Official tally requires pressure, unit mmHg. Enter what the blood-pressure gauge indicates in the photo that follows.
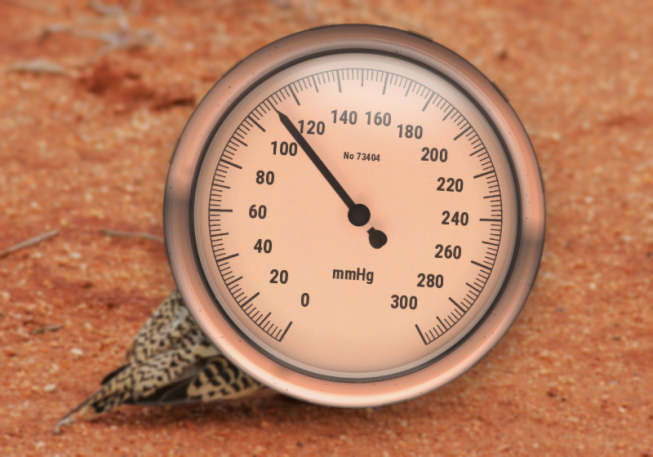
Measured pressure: 110 mmHg
